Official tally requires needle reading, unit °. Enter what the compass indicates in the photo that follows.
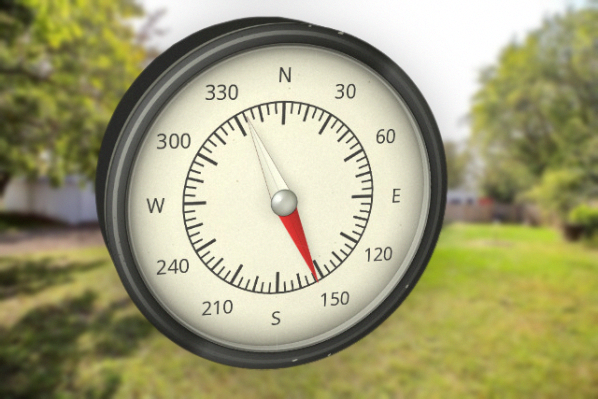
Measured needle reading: 155 °
